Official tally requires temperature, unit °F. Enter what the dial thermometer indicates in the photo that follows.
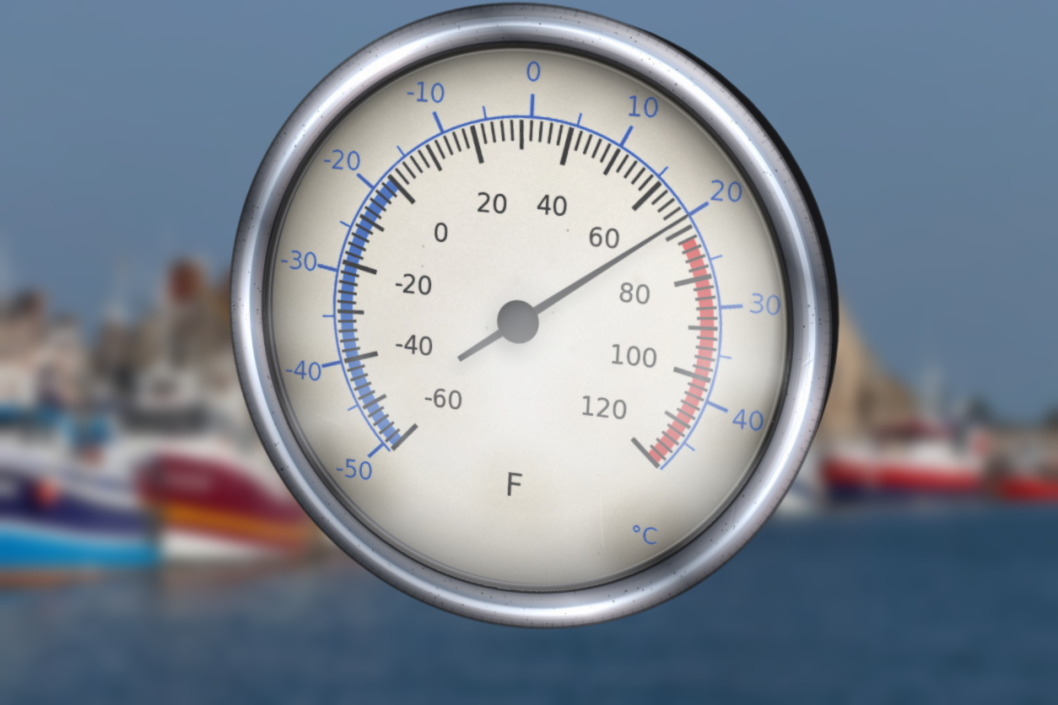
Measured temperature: 68 °F
